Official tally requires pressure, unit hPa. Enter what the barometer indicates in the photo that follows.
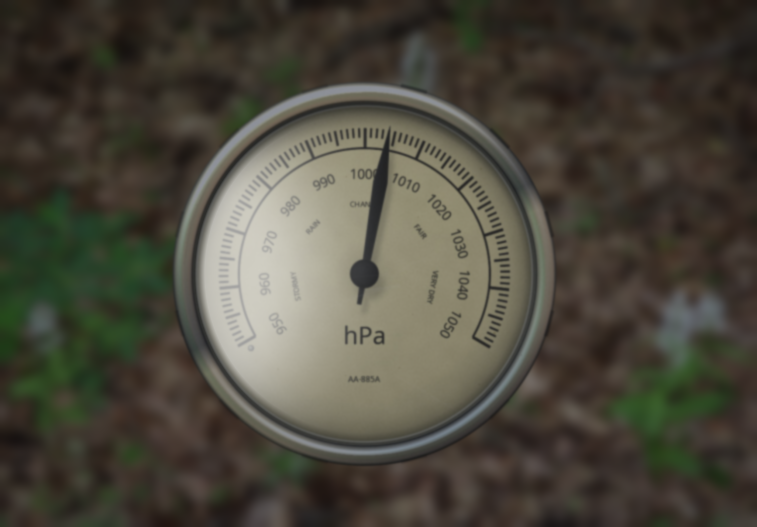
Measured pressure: 1004 hPa
